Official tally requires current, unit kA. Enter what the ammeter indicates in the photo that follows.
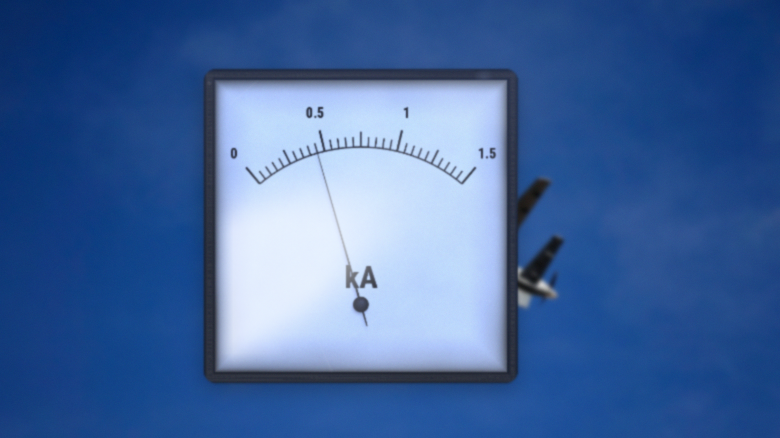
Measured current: 0.45 kA
